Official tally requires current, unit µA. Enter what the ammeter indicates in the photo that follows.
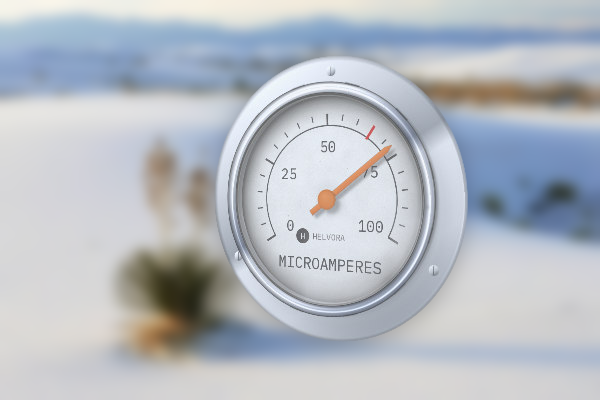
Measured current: 72.5 µA
